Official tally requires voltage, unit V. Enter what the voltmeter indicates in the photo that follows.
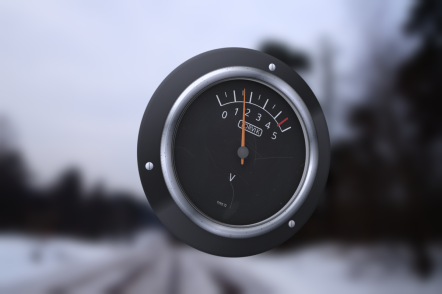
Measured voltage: 1.5 V
